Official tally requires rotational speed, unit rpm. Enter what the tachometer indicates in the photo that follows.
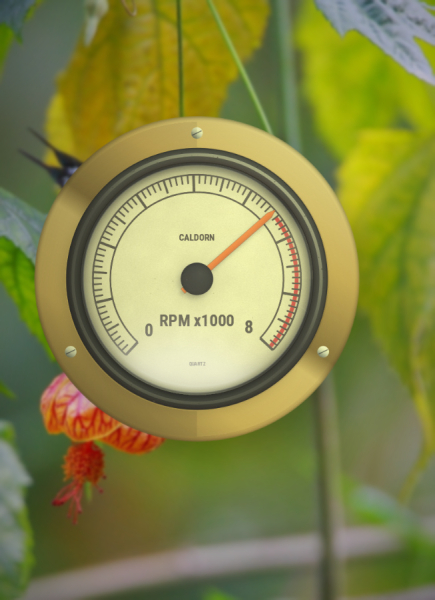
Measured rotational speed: 5500 rpm
